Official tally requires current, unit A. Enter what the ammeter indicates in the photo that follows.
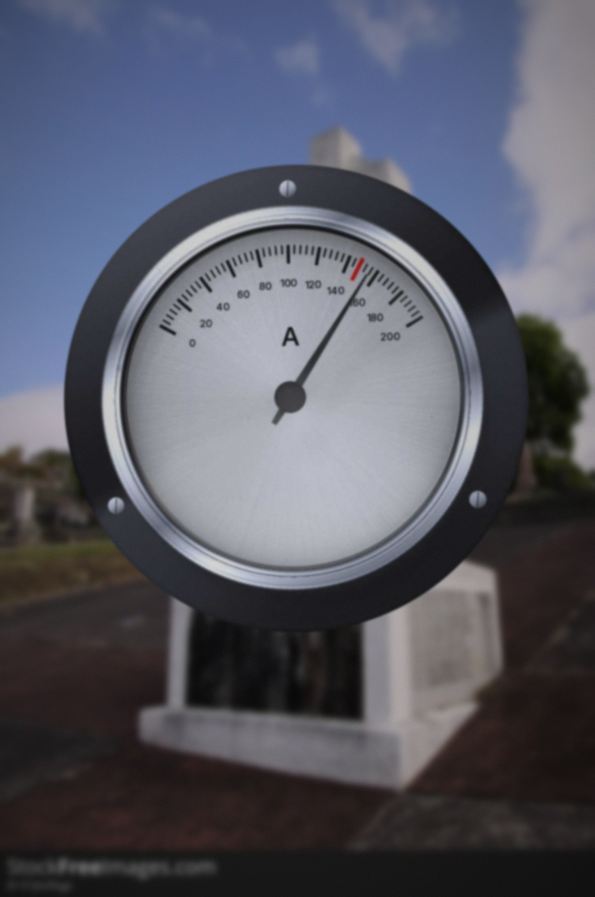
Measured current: 156 A
